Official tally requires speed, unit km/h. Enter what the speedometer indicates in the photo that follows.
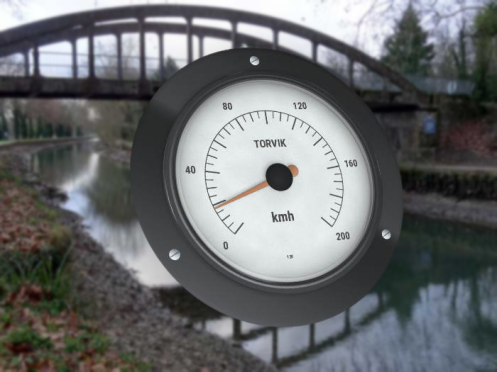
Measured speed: 17.5 km/h
